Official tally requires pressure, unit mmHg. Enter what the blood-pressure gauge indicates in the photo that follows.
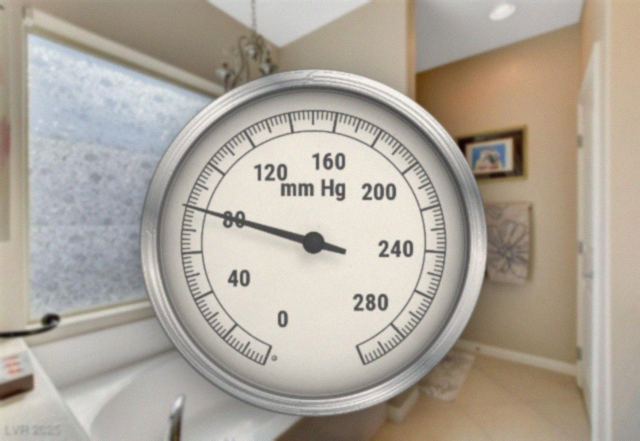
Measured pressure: 80 mmHg
